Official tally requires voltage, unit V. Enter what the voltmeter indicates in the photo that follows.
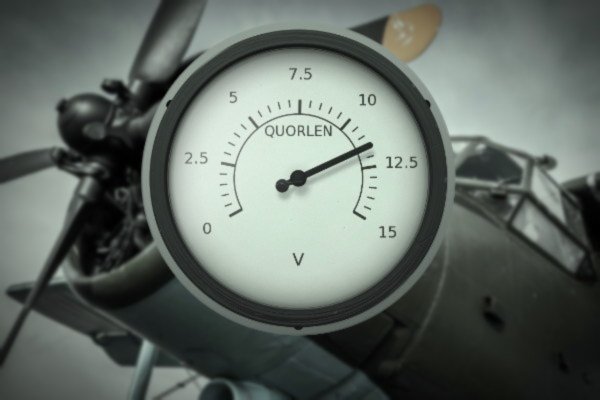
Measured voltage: 11.5 V
